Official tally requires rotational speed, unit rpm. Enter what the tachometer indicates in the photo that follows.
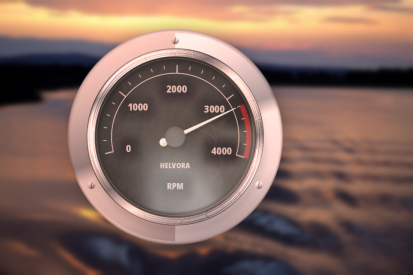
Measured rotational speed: 3200 rpm
